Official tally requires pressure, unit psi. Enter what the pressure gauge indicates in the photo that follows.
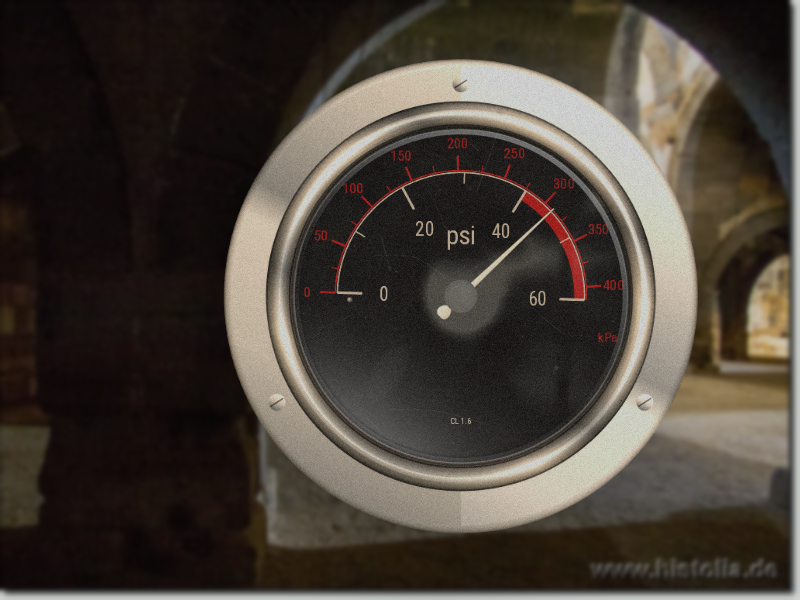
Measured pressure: 45 psi
